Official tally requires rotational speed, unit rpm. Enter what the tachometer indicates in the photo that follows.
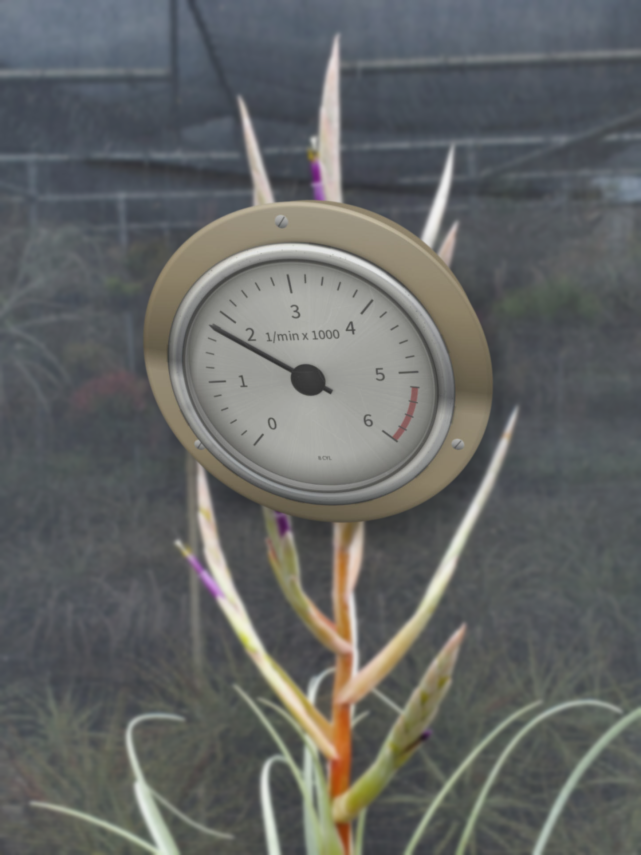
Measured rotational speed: 1800 rpm
